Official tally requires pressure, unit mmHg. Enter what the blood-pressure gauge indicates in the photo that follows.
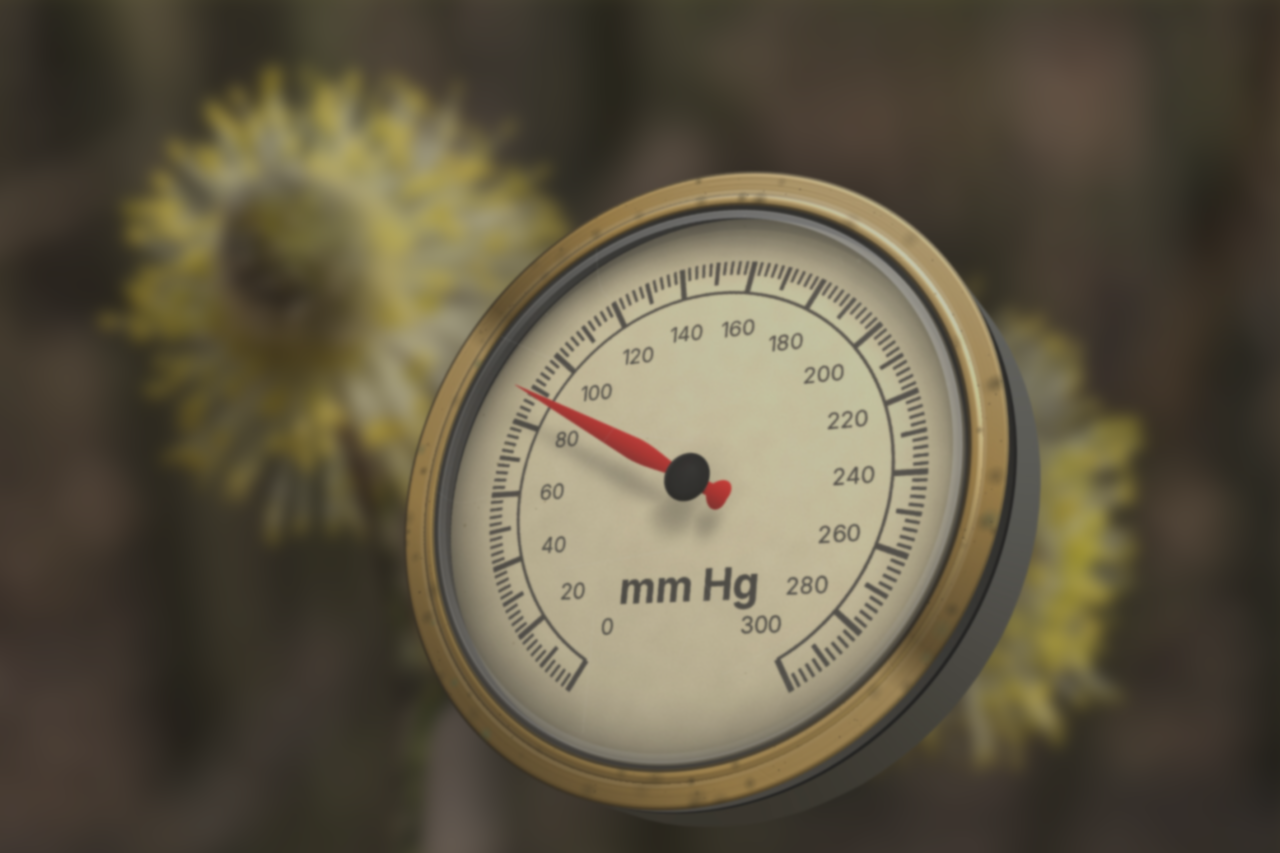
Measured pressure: 88 mmHg
